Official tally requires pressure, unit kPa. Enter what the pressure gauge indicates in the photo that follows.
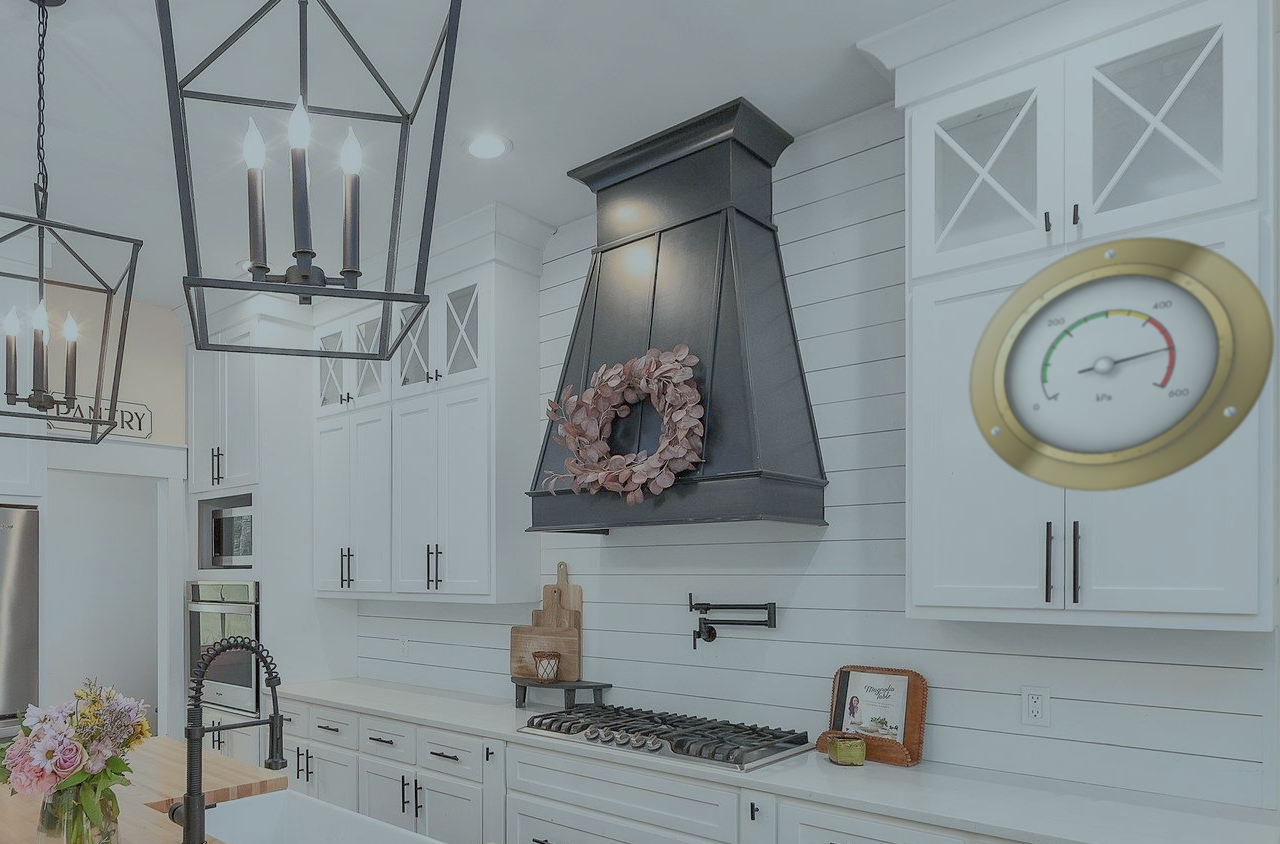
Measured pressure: 500 kPa
